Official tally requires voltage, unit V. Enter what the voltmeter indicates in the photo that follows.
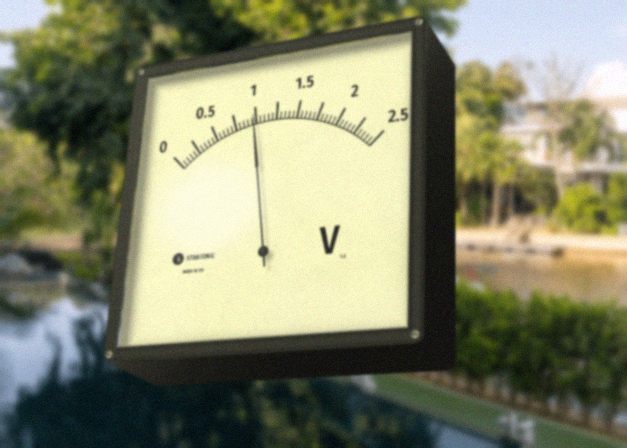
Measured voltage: 1 V
